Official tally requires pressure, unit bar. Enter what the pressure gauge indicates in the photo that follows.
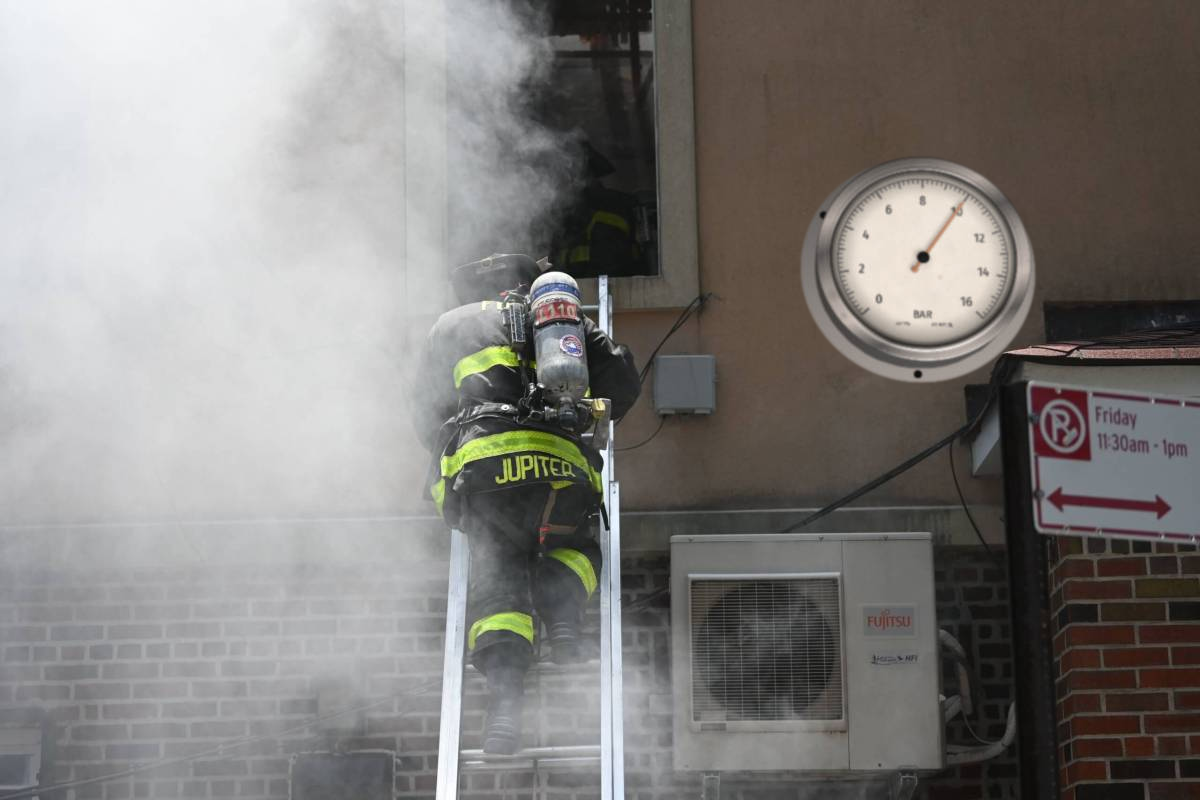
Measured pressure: 10 bar
